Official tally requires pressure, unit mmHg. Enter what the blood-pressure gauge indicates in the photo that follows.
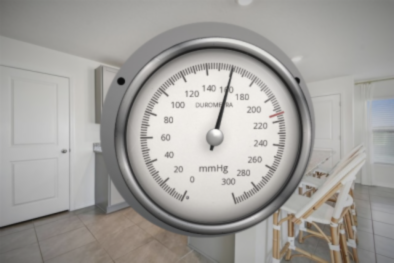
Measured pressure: 160 mmHg
